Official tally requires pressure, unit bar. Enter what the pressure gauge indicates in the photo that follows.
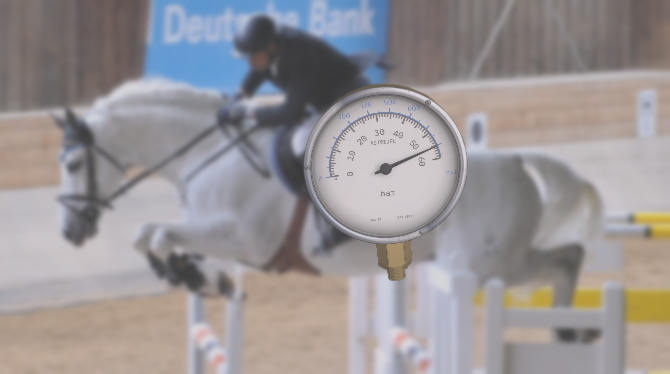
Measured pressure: 55 bar
